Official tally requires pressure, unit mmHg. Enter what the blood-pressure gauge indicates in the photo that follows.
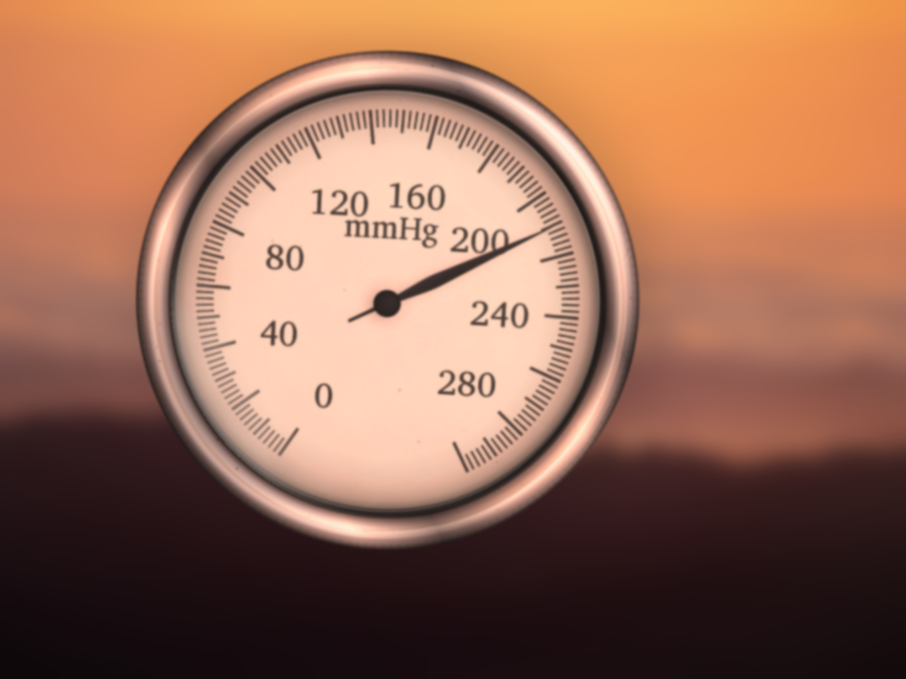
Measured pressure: 210 mmHg
